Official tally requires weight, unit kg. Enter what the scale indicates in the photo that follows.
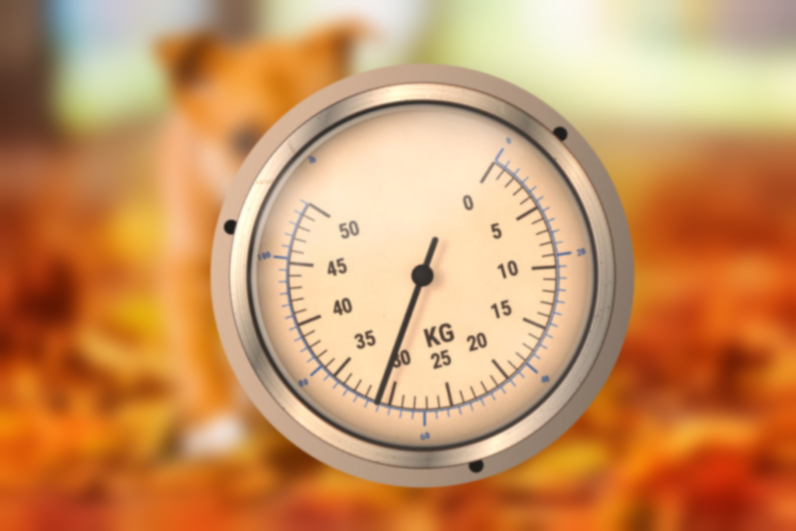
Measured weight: 31 kg
